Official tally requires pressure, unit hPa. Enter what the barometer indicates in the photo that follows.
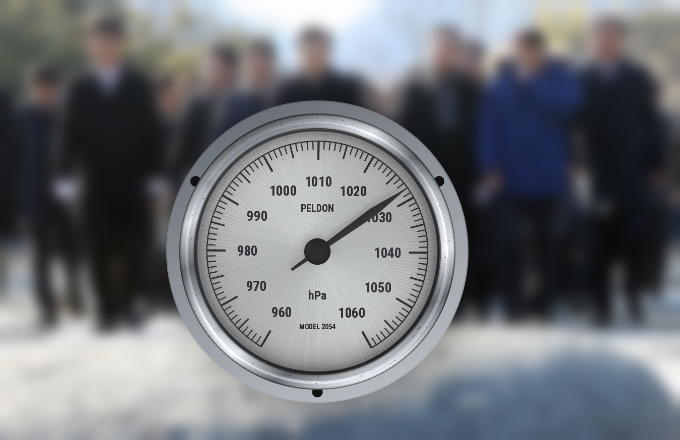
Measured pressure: 1028 hPa
